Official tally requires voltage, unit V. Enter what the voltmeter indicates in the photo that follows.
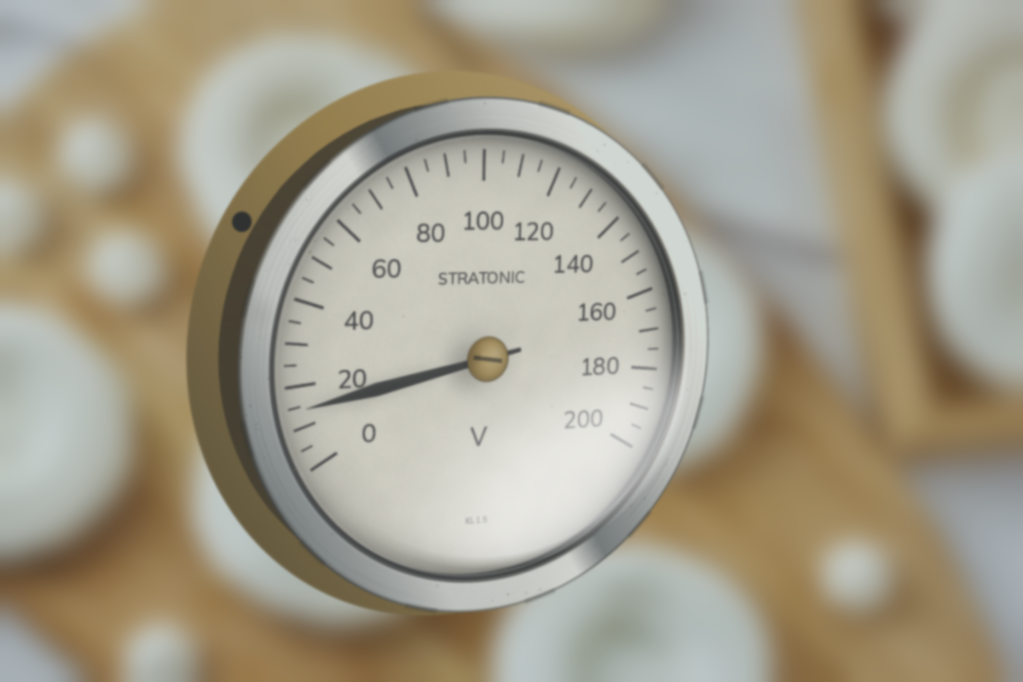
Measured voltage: 15 V
